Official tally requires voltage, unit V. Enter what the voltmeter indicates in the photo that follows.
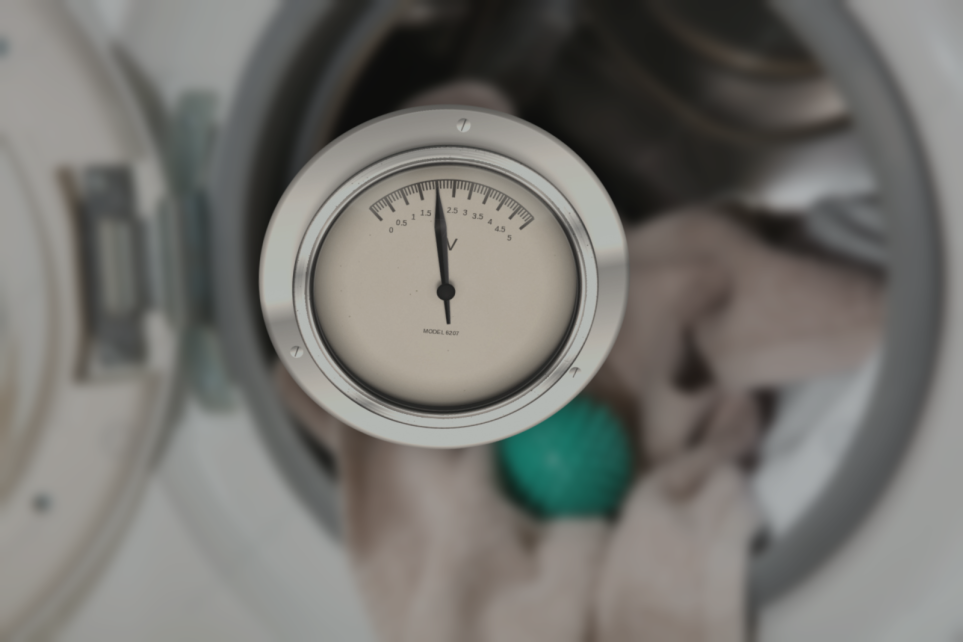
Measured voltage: 2 V
